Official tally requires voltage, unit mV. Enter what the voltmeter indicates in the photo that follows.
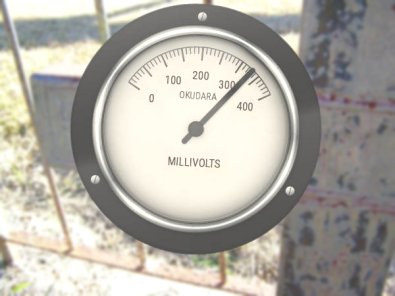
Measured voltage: 330 mV
